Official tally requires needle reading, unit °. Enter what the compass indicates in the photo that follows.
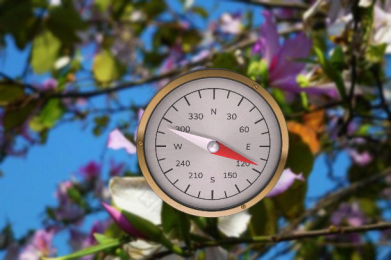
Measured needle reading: 112.5 °
